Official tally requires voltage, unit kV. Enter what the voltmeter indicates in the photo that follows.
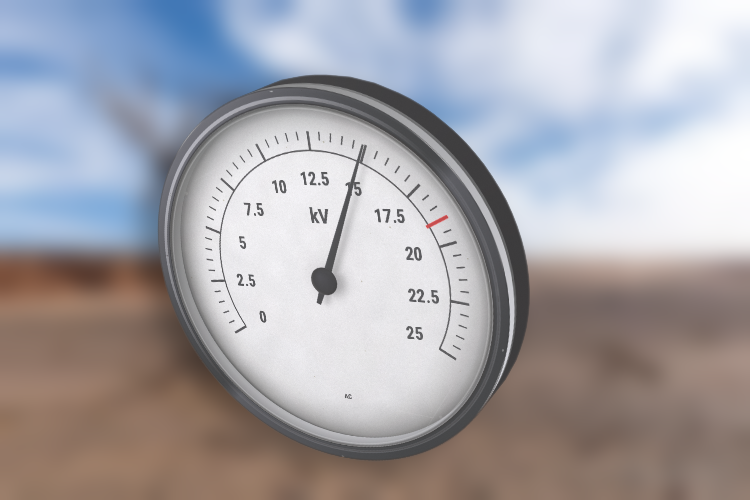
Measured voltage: 15 kV
